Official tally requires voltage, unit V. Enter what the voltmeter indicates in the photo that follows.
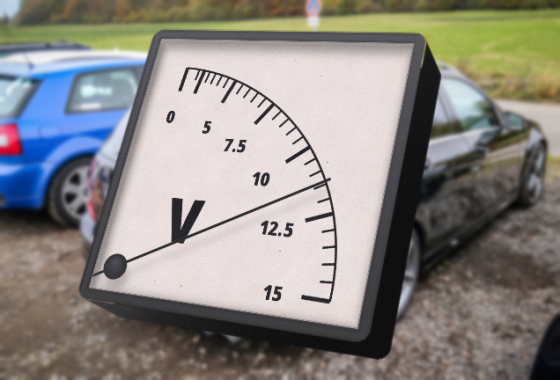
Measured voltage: 11.5 V
